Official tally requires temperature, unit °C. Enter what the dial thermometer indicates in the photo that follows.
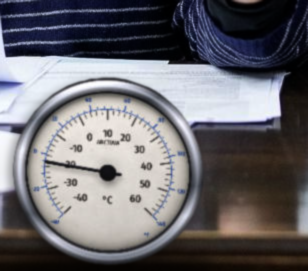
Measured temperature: -20 °C
